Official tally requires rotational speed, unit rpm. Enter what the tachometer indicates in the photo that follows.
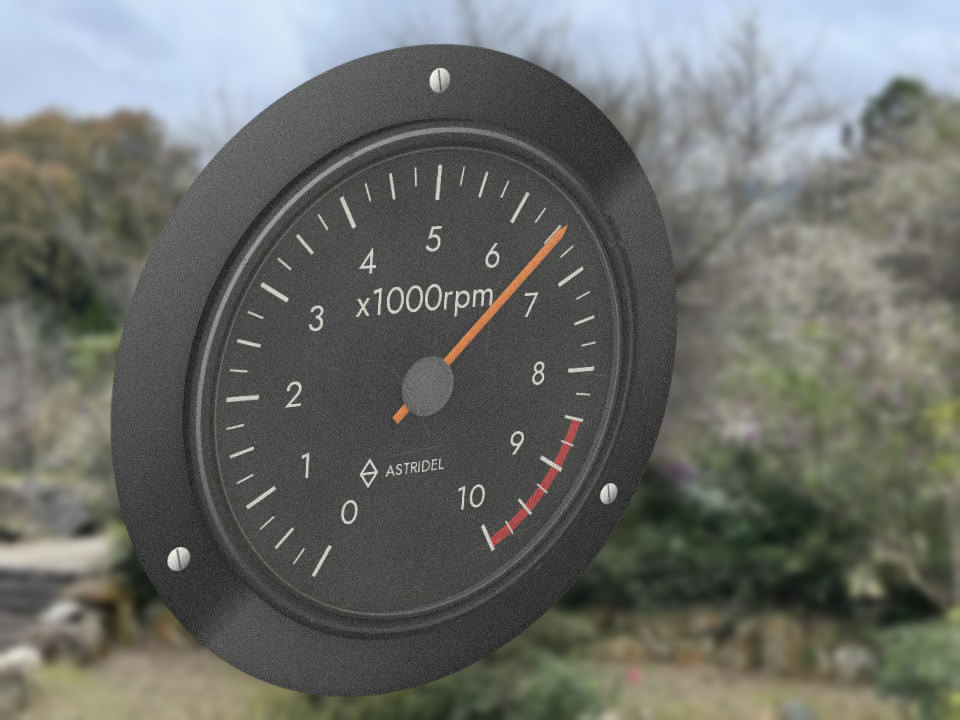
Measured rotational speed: 6500 rpm
